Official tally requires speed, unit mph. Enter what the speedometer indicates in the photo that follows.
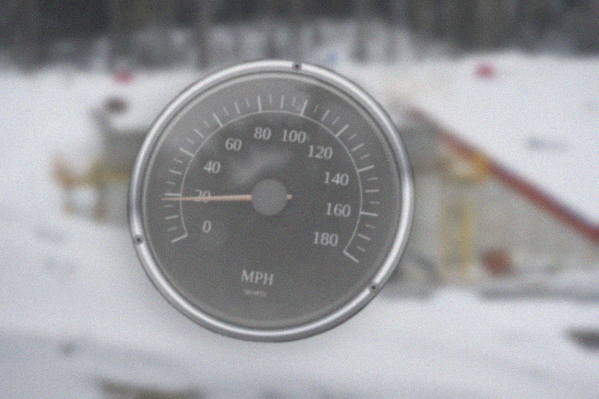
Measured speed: 17.5 mph
